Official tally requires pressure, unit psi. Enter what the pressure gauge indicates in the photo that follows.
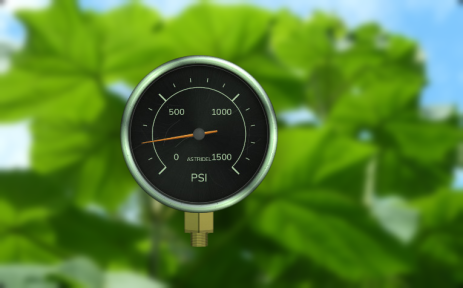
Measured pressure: 200 psi
